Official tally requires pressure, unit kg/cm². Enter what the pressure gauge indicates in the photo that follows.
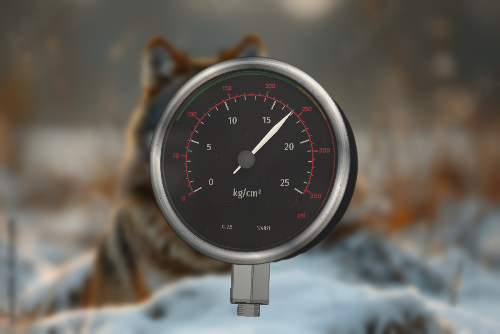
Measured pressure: 17 kg/cm²
